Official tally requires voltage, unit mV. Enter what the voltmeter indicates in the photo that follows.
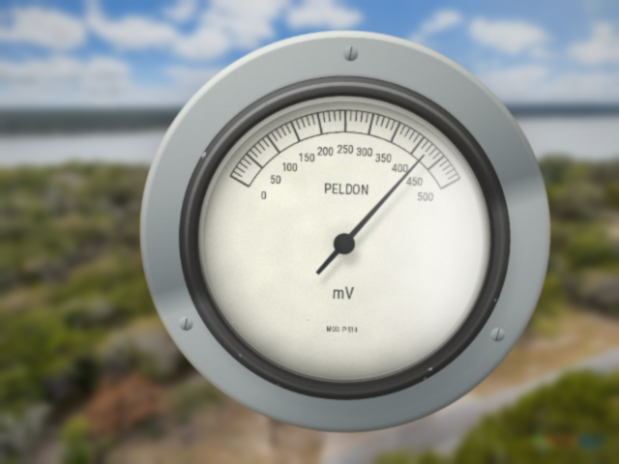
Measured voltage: 420 mV
